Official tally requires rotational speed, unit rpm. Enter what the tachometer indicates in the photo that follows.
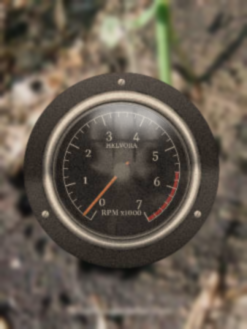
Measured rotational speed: 200 rpm
